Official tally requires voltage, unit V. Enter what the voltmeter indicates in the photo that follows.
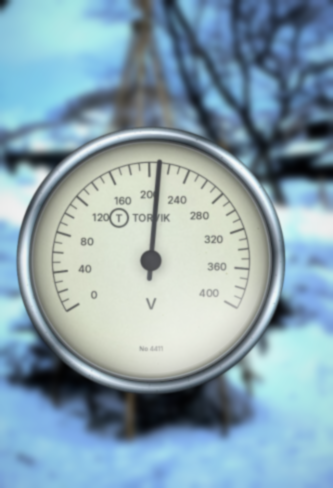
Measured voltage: 210 V
